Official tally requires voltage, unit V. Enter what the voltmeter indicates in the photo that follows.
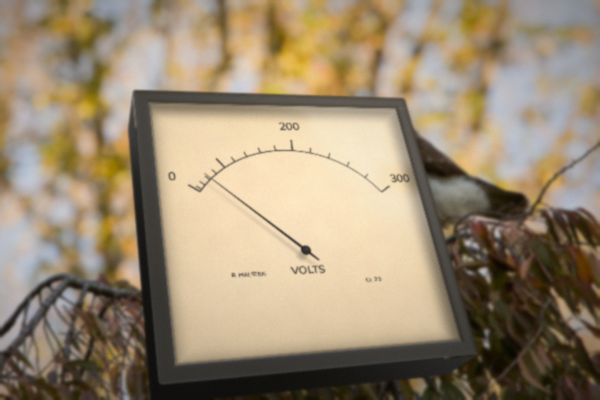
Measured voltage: 60 V
